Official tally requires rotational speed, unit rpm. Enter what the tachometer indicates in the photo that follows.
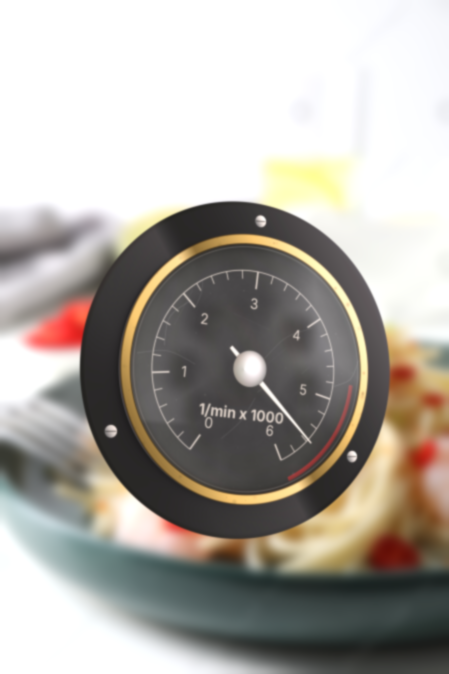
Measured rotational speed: 5600 rpm
